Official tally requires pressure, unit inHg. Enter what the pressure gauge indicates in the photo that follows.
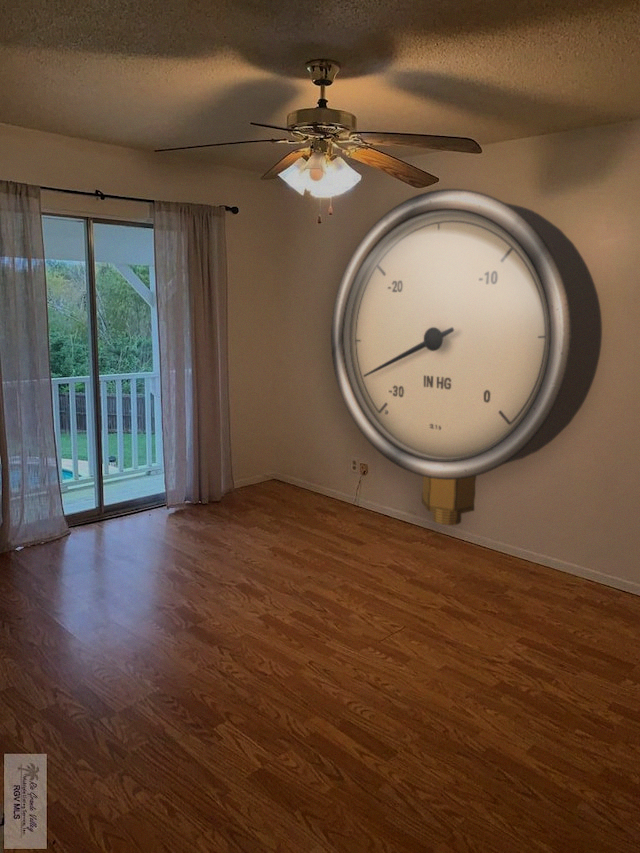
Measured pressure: -27.5 inHg
